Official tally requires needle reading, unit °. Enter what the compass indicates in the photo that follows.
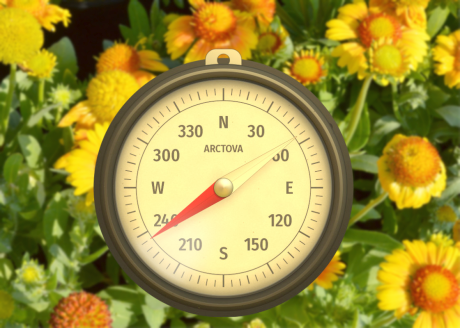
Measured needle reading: 235 °
